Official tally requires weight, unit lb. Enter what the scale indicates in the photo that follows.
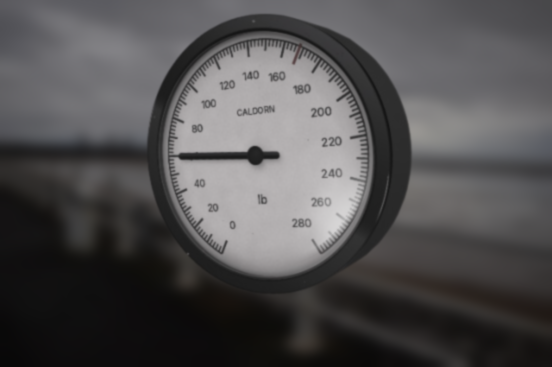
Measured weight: 60 lb
